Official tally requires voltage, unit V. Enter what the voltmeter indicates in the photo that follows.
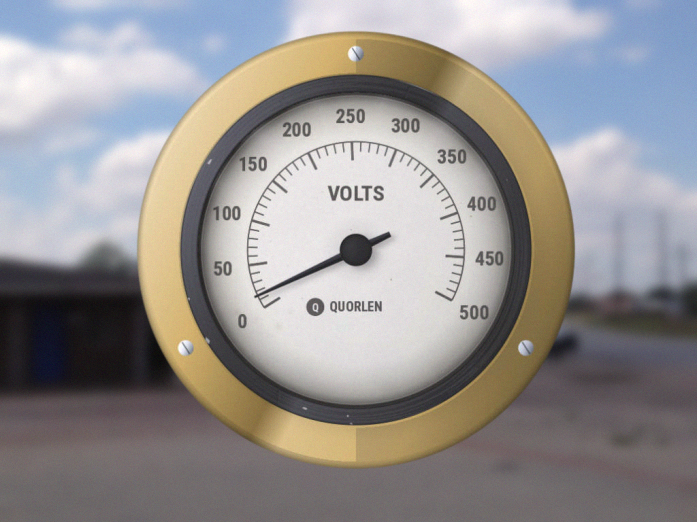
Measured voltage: 15 V
